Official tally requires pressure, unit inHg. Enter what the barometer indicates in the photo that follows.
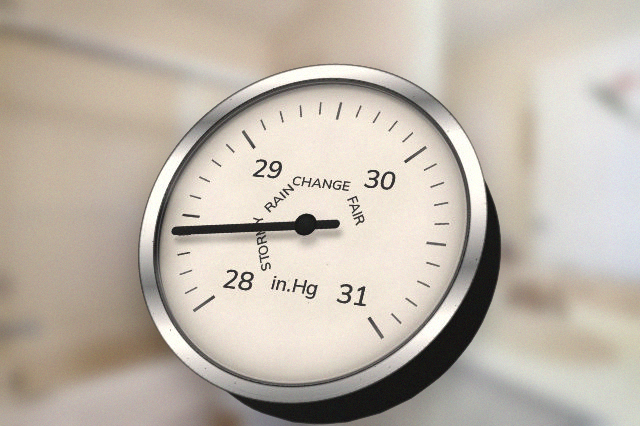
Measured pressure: 28.4 inHg
